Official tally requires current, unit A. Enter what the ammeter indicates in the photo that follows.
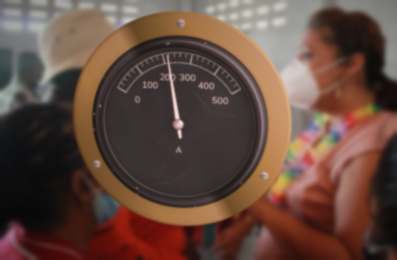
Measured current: 220 A
